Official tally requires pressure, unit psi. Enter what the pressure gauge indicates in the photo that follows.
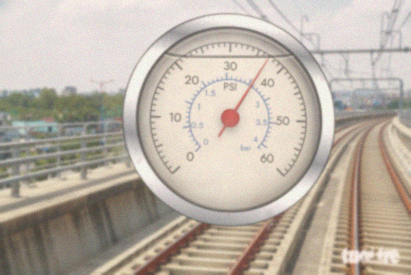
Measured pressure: 37 psi
